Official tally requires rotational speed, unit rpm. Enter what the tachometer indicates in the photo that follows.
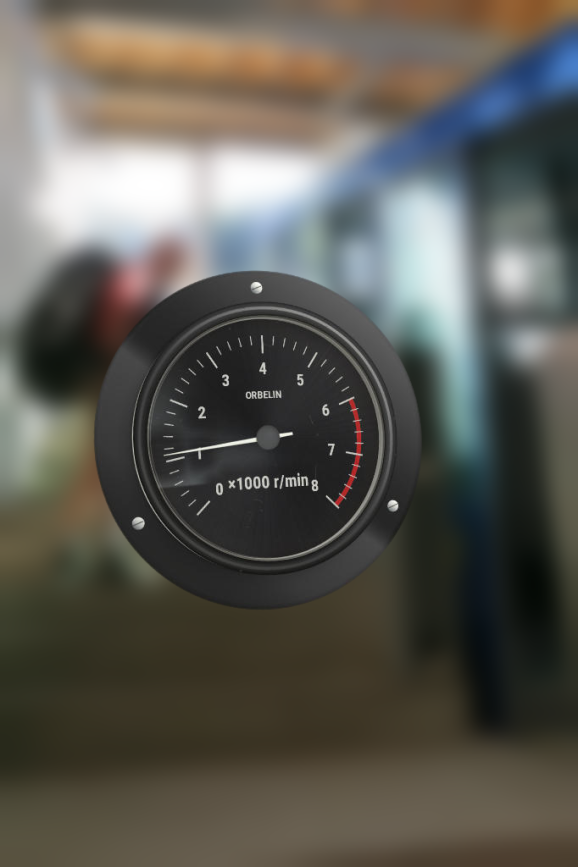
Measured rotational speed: 1100 rpm
